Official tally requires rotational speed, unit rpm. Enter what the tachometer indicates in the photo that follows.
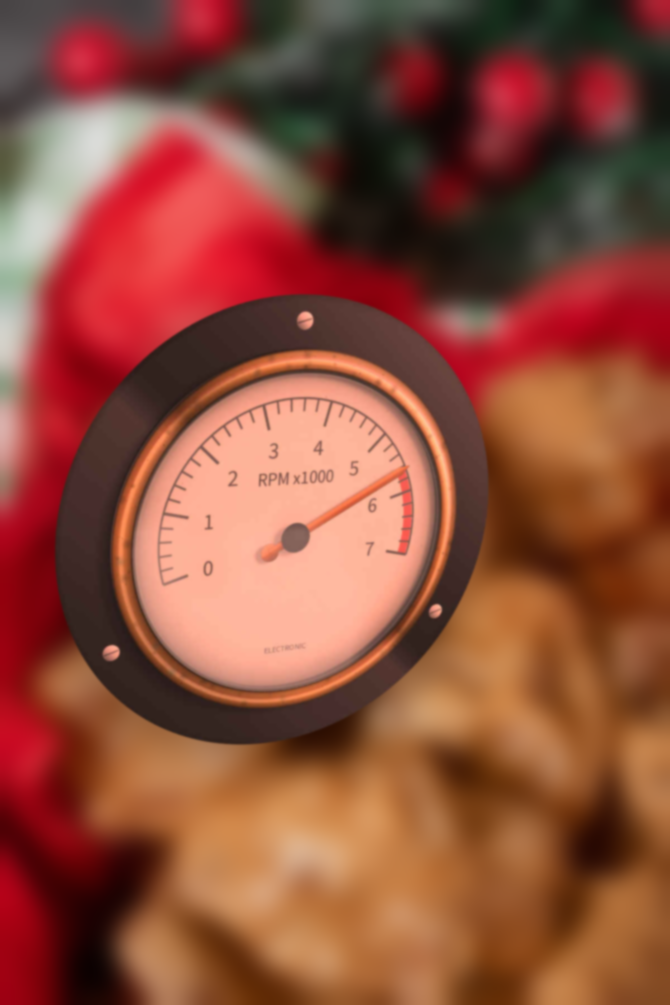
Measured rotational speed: 5600 rpm
